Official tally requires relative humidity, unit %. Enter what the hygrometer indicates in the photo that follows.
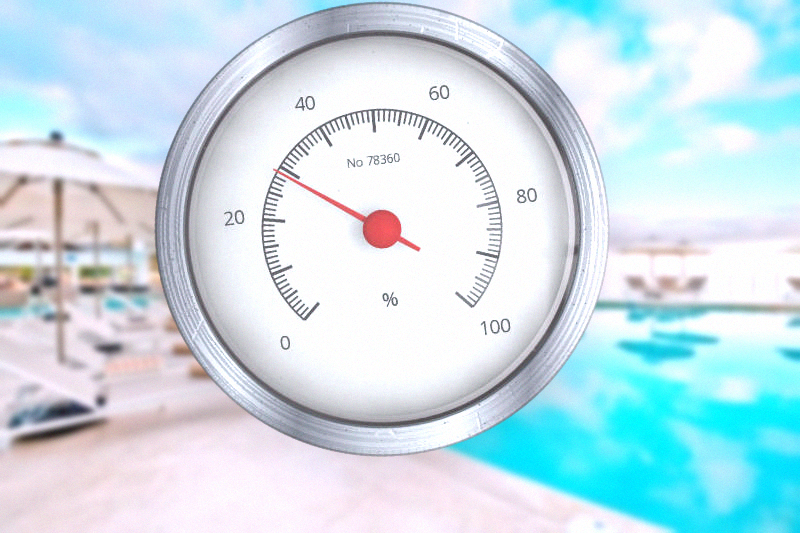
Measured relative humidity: 29 %
